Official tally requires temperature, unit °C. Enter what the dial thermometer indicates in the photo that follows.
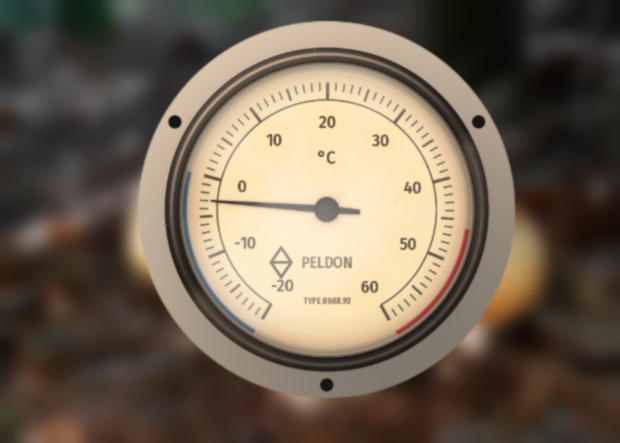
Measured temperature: -3 °C
